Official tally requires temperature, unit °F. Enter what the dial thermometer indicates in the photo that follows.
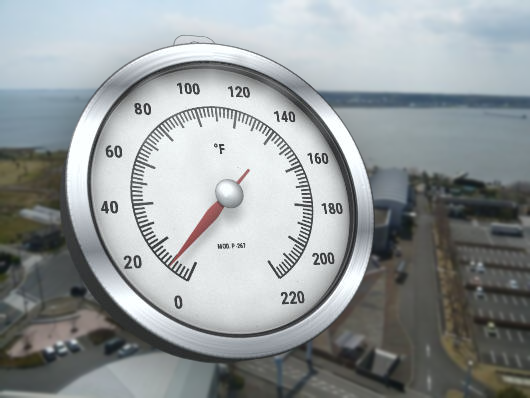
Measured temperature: 10 °F
